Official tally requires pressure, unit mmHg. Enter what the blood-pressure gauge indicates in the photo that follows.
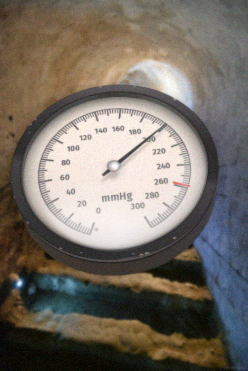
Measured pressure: 200 mmHg
